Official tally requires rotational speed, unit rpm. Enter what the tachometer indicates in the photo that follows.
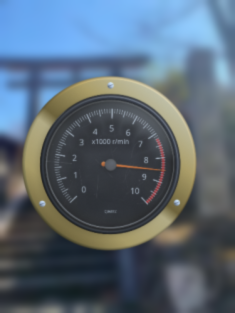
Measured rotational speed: 8500 rpm
